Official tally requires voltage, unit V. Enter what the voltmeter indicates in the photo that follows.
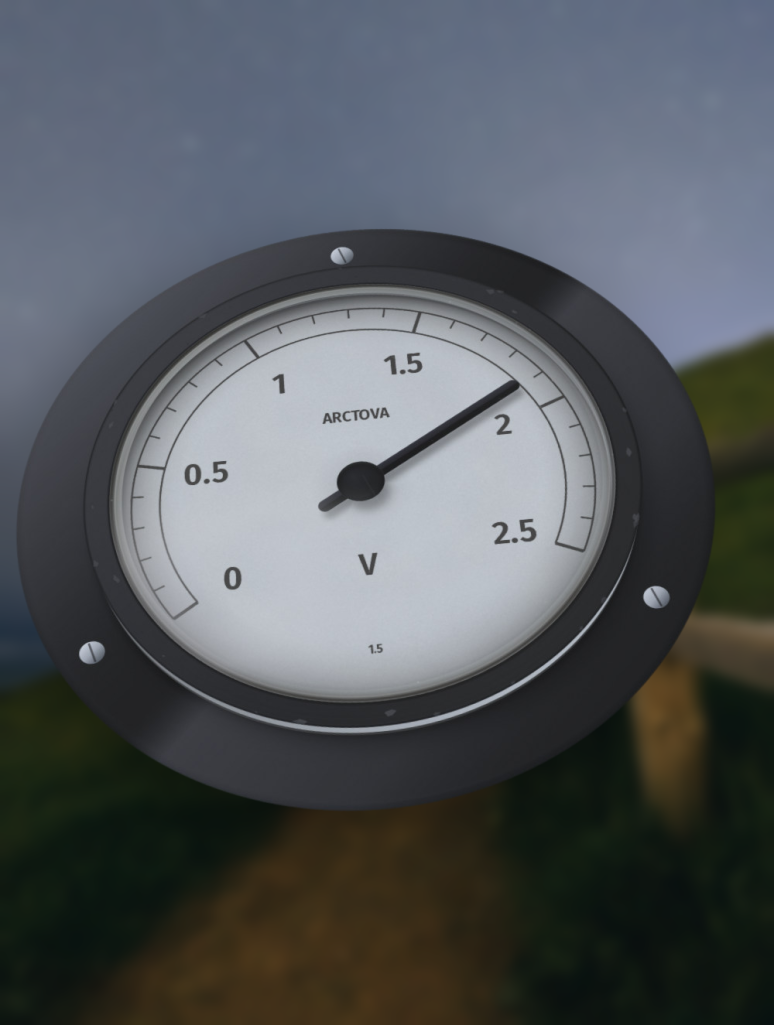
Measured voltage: 1.9 V
